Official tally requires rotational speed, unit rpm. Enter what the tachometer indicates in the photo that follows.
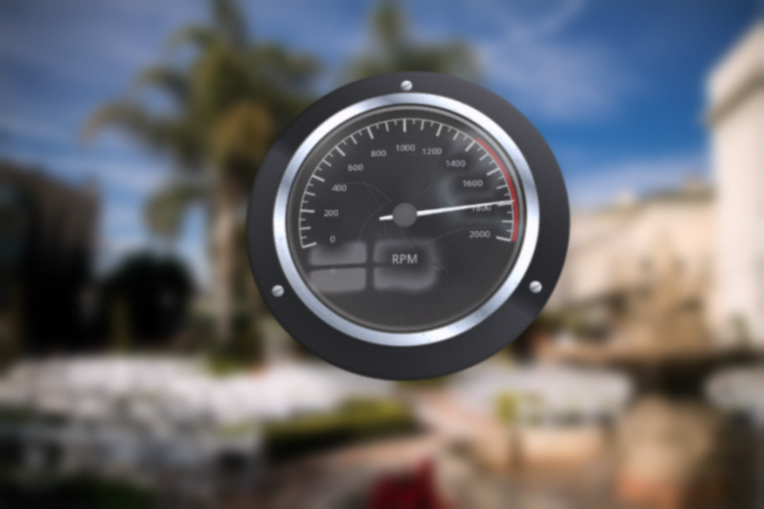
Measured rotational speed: 1800 rpm
